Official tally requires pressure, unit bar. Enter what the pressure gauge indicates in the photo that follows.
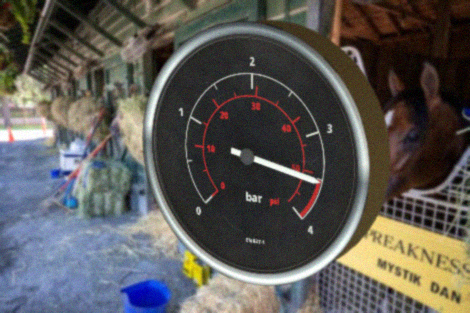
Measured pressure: 3.5 bar
